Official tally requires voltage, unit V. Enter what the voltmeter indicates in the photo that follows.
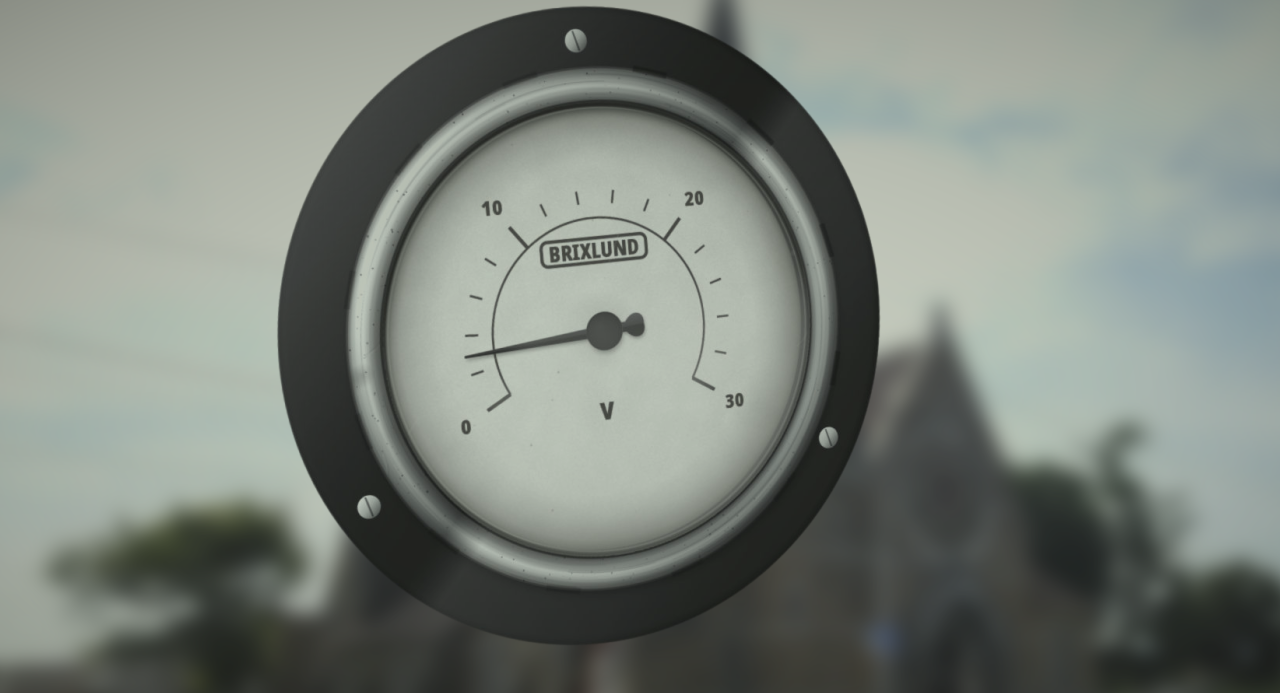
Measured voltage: 3 V
